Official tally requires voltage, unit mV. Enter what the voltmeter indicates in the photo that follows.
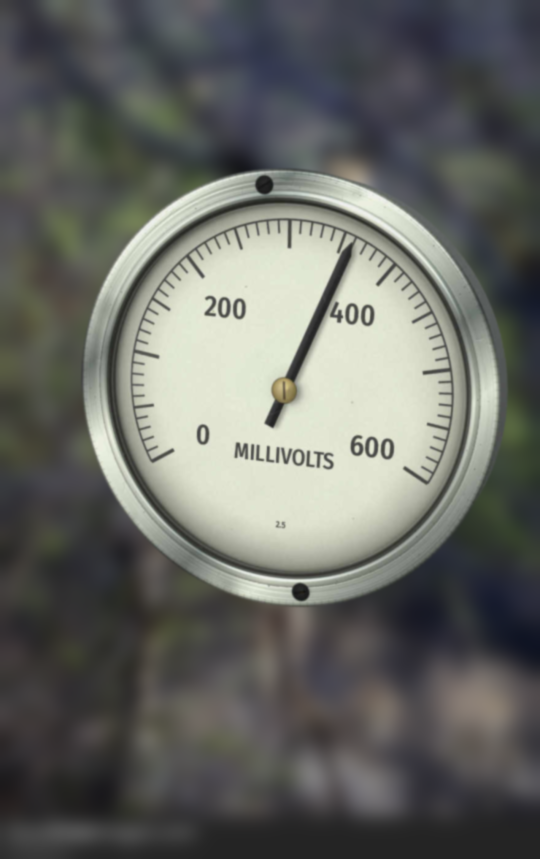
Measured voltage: 360 mV
